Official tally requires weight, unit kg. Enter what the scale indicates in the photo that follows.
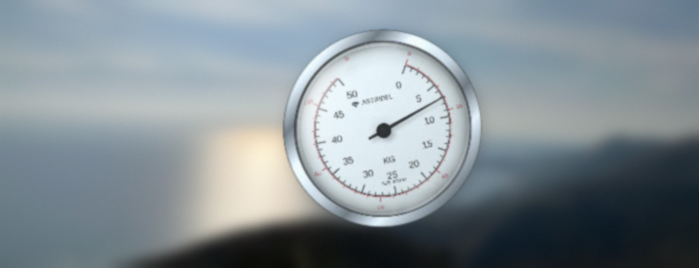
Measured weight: 7 kg
